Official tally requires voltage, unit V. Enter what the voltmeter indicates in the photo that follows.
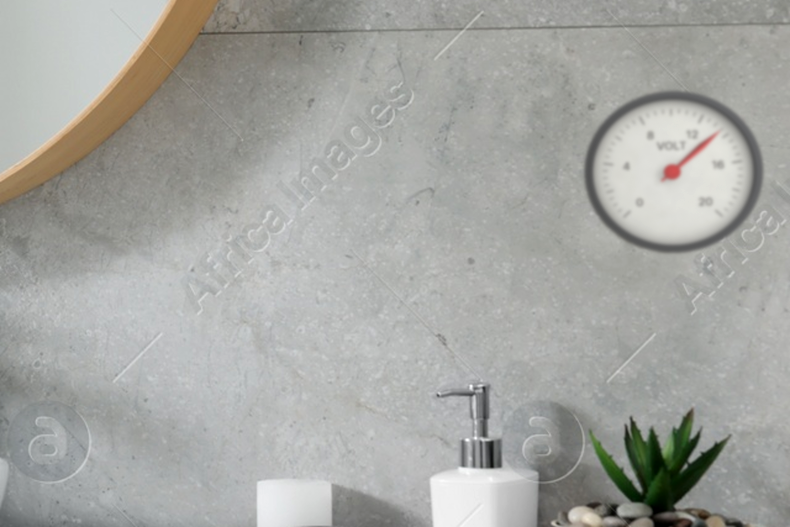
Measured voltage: 13.5 V
